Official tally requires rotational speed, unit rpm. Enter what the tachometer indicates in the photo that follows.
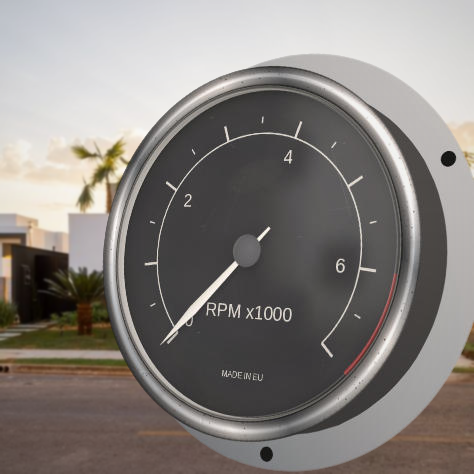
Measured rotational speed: 0 rpm
